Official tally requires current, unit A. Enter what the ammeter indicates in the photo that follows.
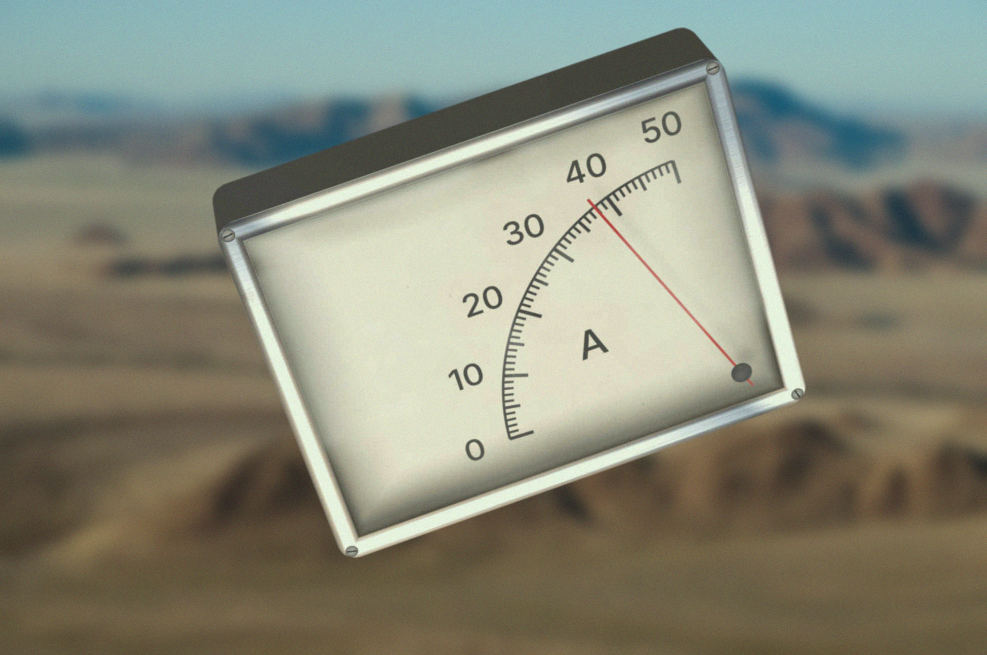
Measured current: 38 A
